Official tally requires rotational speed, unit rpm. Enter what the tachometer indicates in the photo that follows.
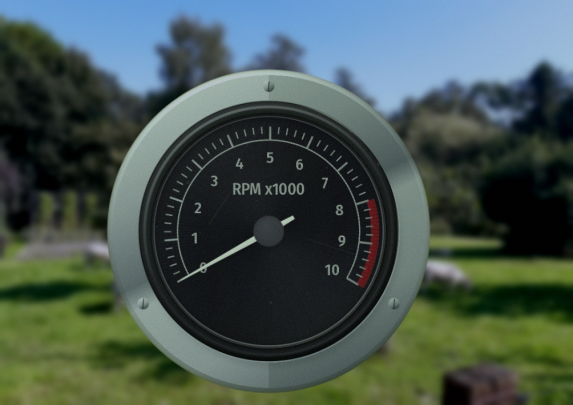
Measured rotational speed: 0 rpm
